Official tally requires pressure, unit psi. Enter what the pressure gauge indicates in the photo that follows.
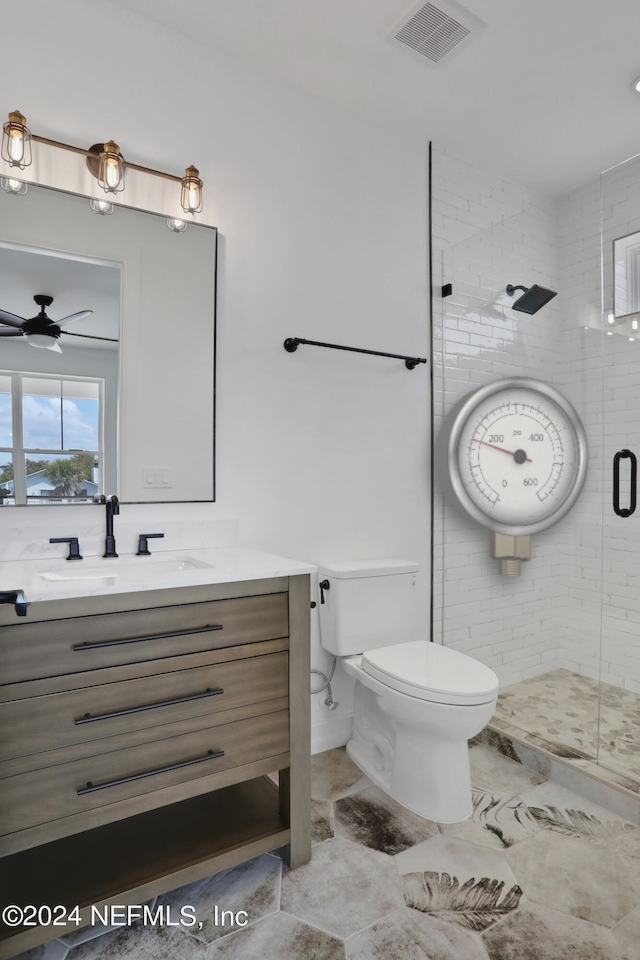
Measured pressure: 160 psi
